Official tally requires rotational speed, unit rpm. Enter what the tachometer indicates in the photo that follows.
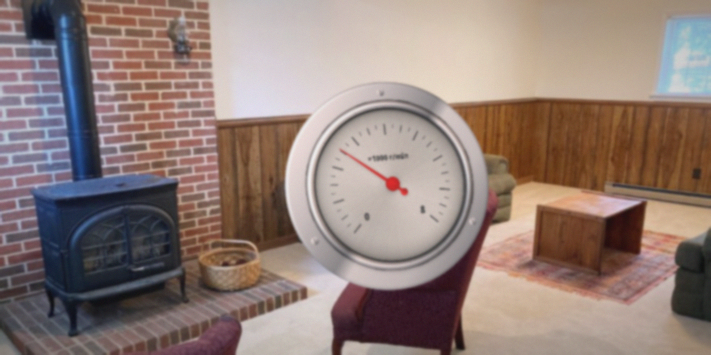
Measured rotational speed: 2500 rpm
